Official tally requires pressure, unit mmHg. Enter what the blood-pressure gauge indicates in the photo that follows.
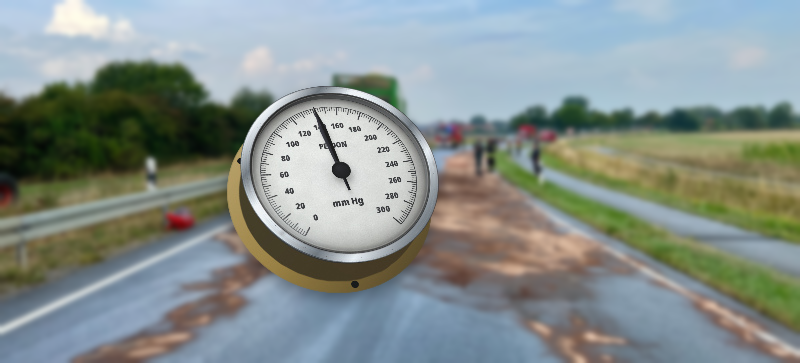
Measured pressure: 140 mmHg
